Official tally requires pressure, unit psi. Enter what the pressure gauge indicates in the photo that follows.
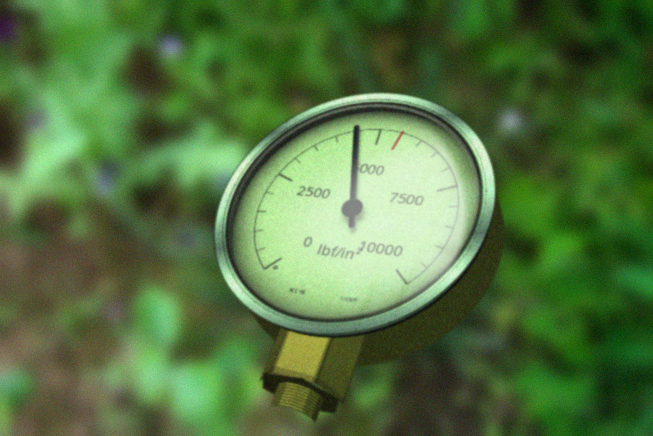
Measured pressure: 4500 psi
